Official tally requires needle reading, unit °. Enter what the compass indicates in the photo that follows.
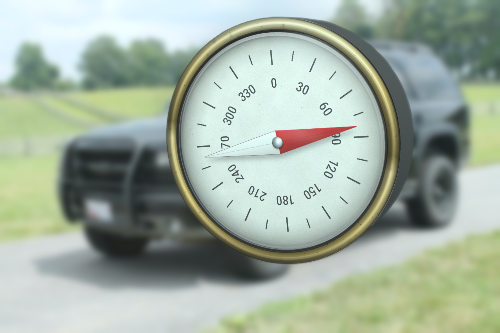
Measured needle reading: 82.5 °
